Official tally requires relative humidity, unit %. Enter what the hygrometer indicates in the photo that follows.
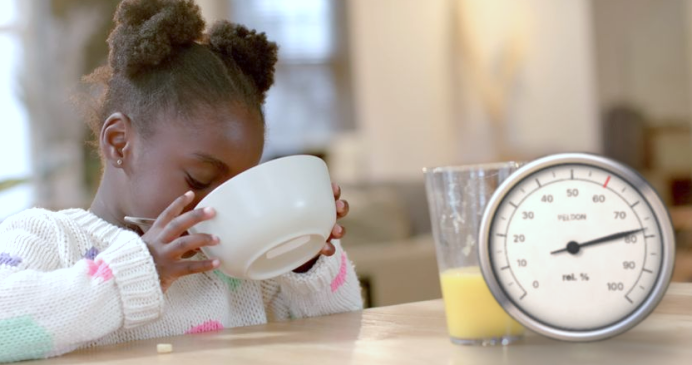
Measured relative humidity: 77.5 %
